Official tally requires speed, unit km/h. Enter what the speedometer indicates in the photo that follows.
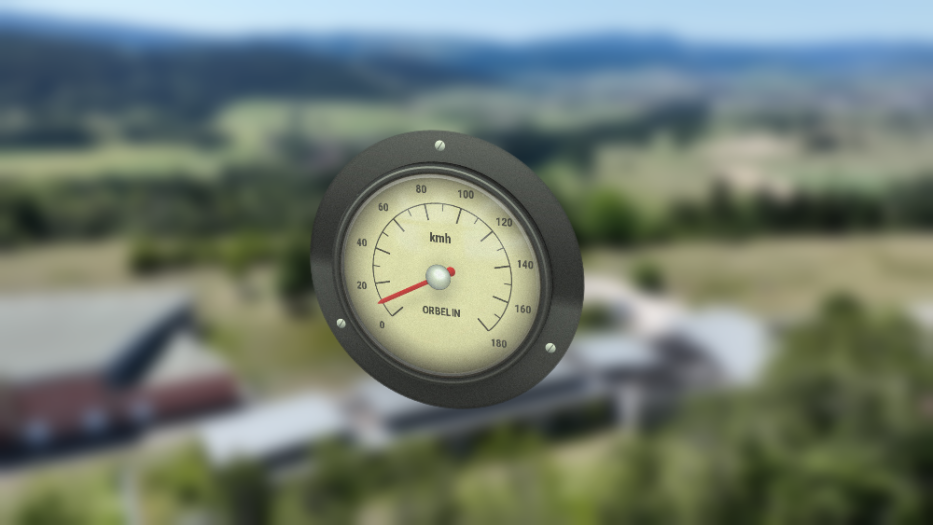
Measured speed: 10 km/h
